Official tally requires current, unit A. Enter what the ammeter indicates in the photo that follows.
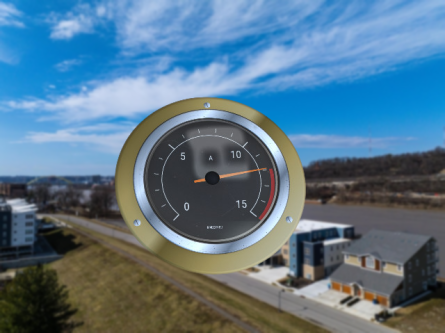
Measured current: 12 A
